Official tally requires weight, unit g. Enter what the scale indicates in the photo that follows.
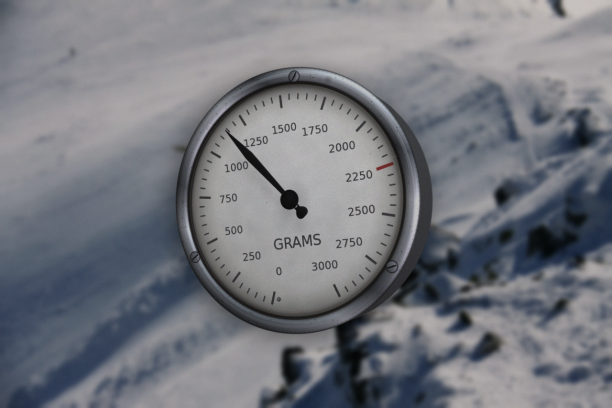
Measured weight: 1150 g
